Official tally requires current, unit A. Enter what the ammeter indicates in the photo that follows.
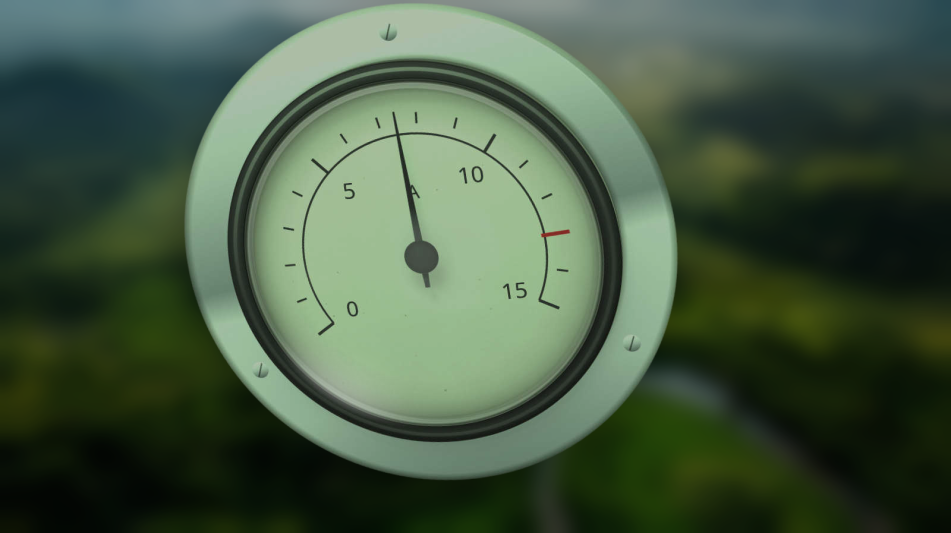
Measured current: 7.5 A
